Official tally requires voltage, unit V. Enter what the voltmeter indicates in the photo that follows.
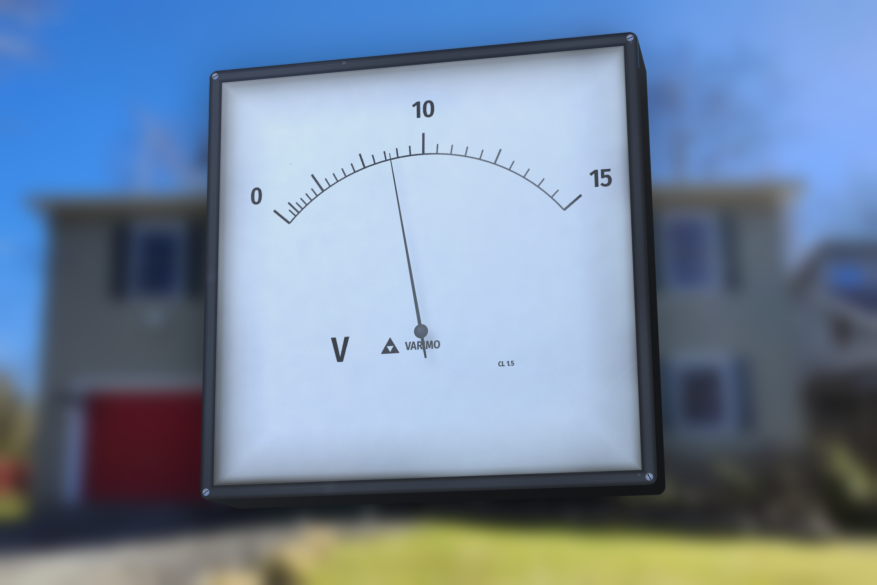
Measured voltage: 8.75 V
